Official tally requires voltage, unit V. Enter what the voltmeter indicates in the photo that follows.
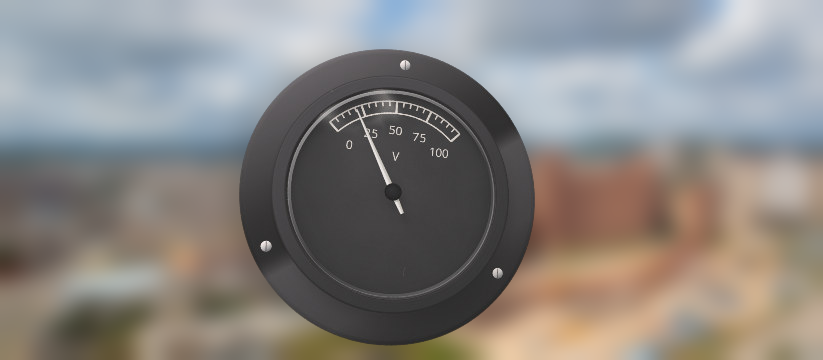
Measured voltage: 20 V
